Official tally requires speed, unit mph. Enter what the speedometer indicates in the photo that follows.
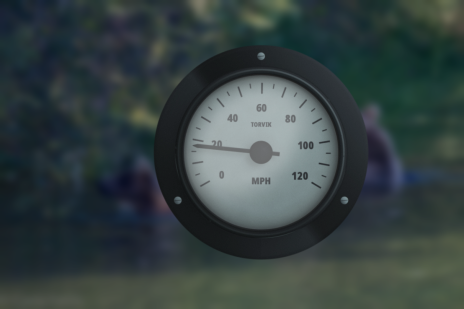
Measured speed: 17.5 mph
